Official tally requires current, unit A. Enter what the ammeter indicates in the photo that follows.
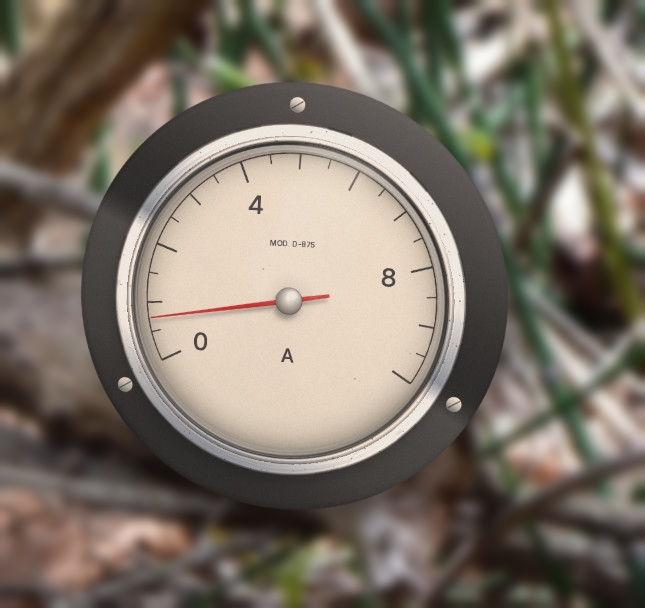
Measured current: 0.75 A
